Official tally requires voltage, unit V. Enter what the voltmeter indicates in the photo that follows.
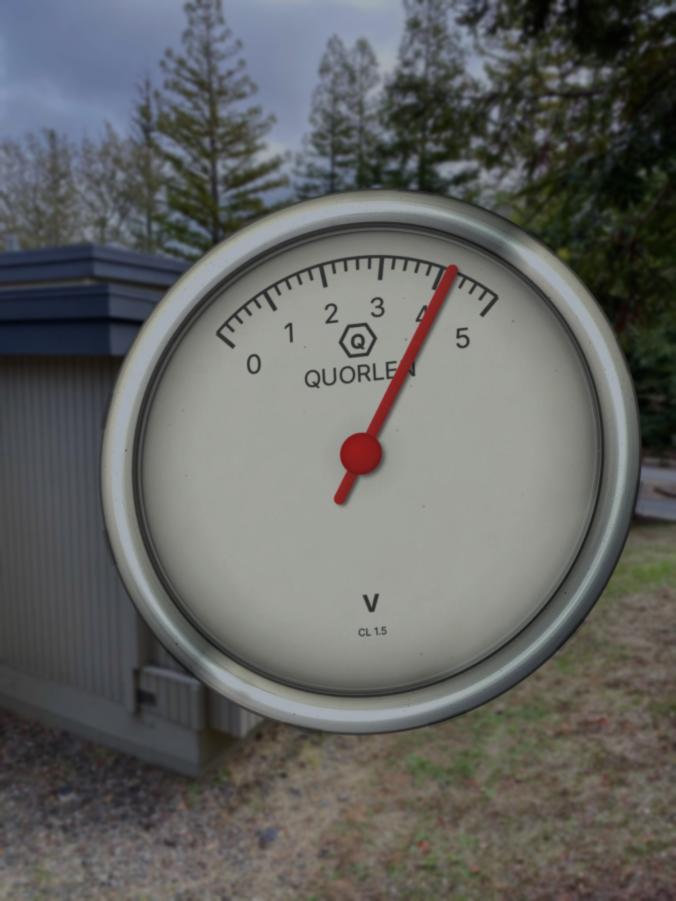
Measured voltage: 4.2 V
